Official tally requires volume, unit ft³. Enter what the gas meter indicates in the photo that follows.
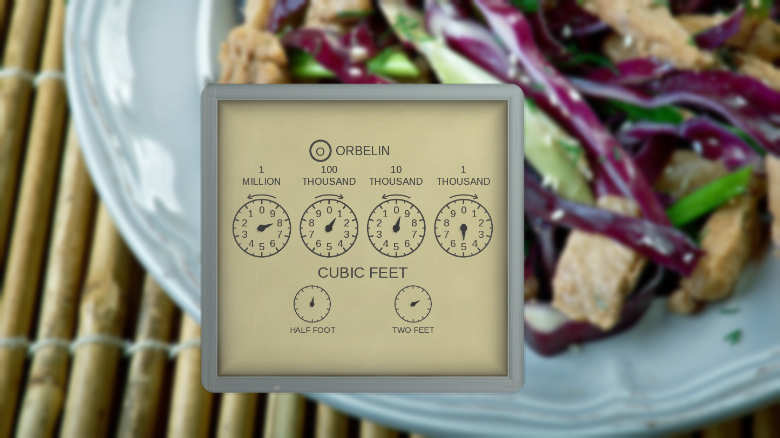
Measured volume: 809500 ft³
